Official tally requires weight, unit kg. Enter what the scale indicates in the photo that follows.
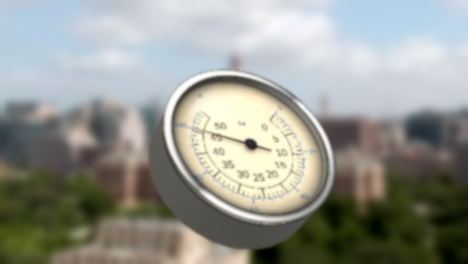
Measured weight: 45 kg
